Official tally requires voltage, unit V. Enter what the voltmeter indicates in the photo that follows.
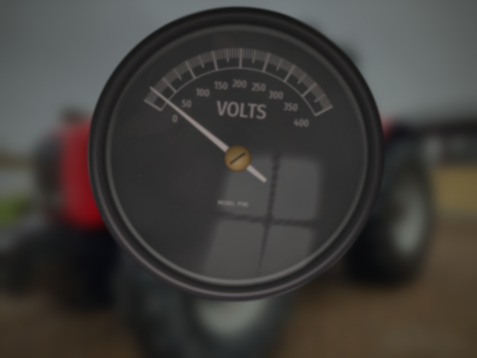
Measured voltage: 25 V
